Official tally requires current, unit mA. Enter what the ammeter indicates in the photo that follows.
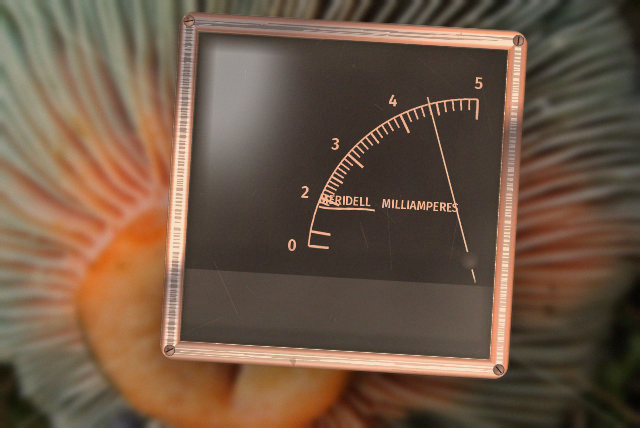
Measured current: 4.4 mA
